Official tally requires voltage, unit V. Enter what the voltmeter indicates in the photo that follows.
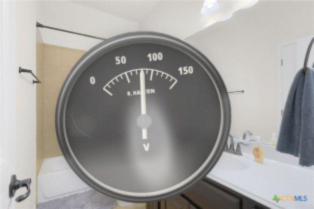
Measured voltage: 80 V
